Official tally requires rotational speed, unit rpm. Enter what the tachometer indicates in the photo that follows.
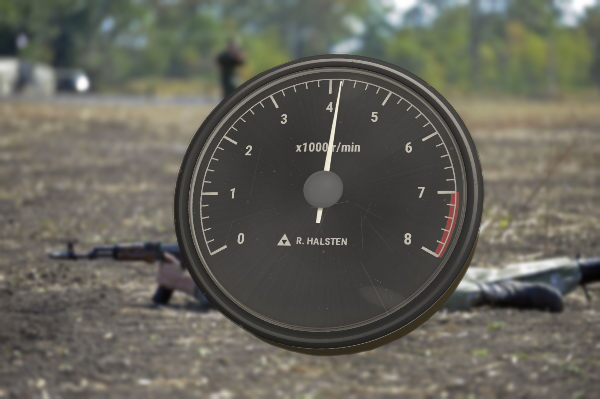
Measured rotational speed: 4200 rpm
